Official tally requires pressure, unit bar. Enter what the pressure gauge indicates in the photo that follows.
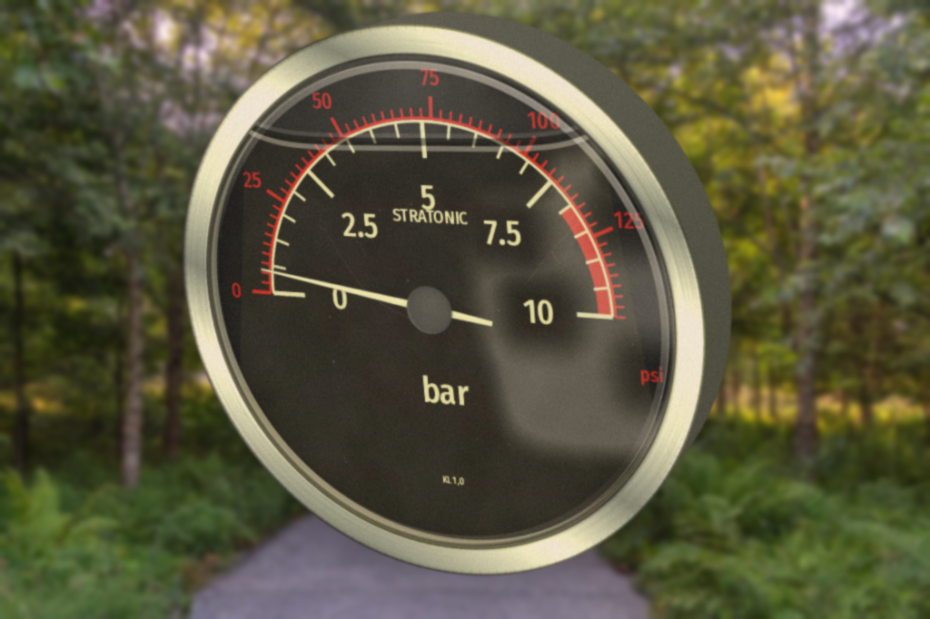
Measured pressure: 0.5 bar
